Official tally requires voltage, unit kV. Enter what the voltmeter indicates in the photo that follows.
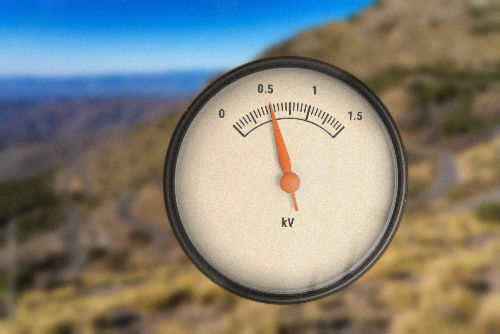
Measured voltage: 0.5 kV
